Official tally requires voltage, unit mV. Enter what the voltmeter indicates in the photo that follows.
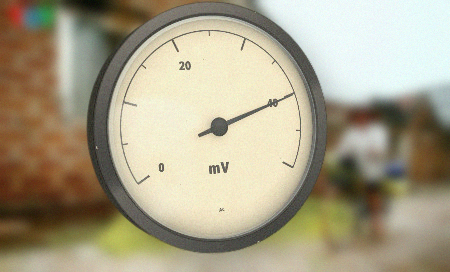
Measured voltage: 40 mV
